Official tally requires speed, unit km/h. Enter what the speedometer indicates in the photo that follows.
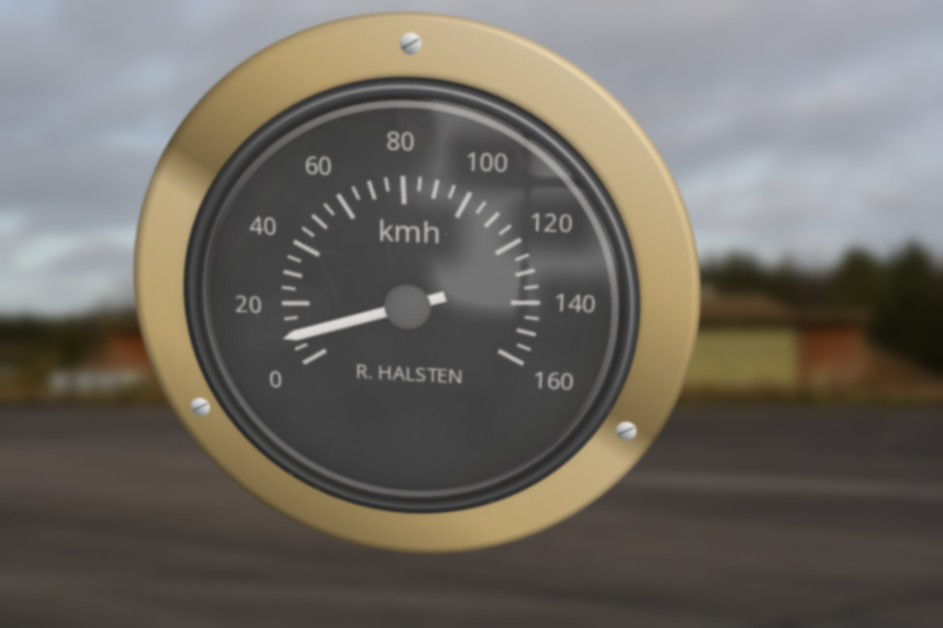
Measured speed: 10 km/h
